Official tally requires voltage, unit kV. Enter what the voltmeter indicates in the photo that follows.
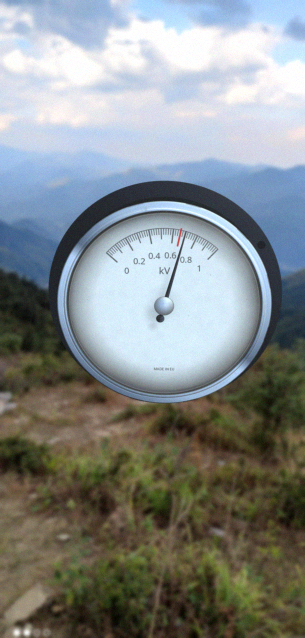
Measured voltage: 0.7 kV
